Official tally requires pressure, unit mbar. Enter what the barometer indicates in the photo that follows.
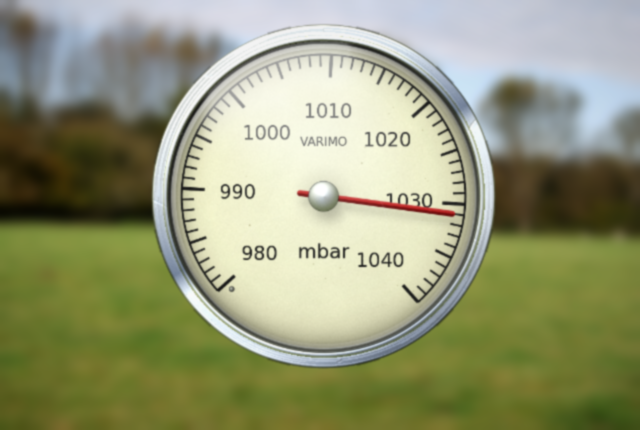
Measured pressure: 1031 mbar
